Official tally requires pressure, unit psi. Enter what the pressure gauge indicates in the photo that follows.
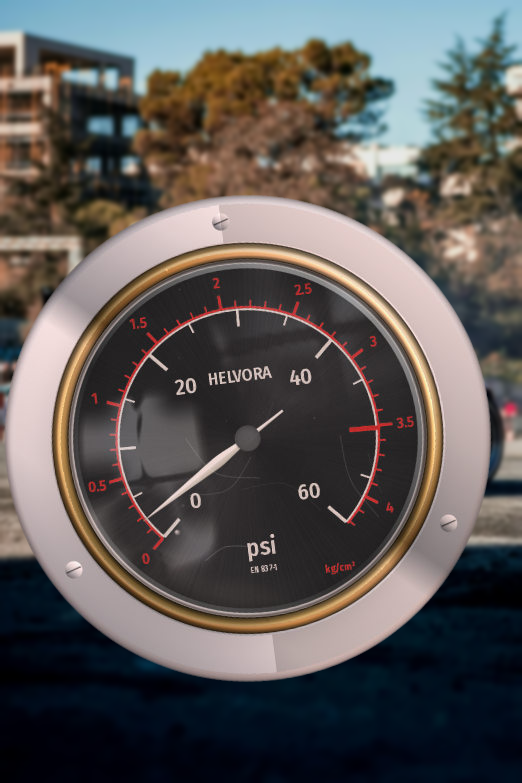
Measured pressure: 2.5 psi
